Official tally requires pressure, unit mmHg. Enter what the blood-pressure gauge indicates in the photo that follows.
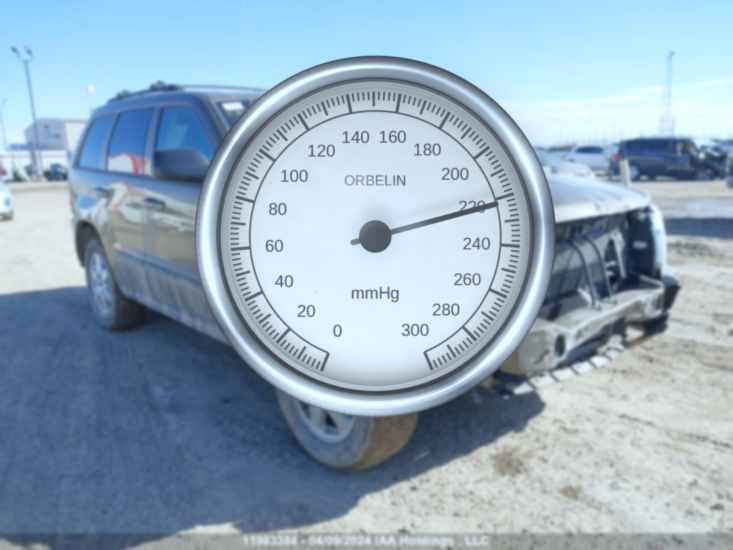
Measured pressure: 222 mmHg
